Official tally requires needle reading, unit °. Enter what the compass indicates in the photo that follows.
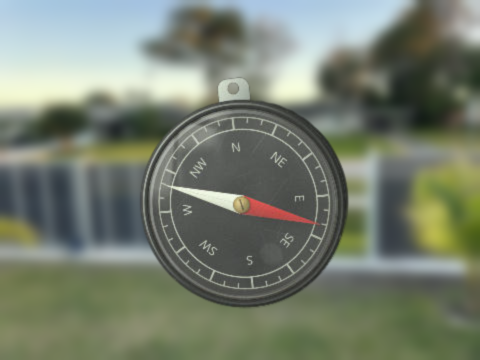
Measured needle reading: 110 °
